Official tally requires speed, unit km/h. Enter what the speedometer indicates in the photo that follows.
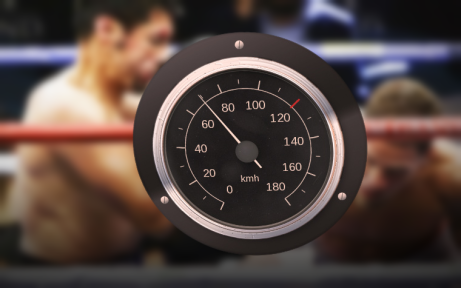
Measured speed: 70 km/h
